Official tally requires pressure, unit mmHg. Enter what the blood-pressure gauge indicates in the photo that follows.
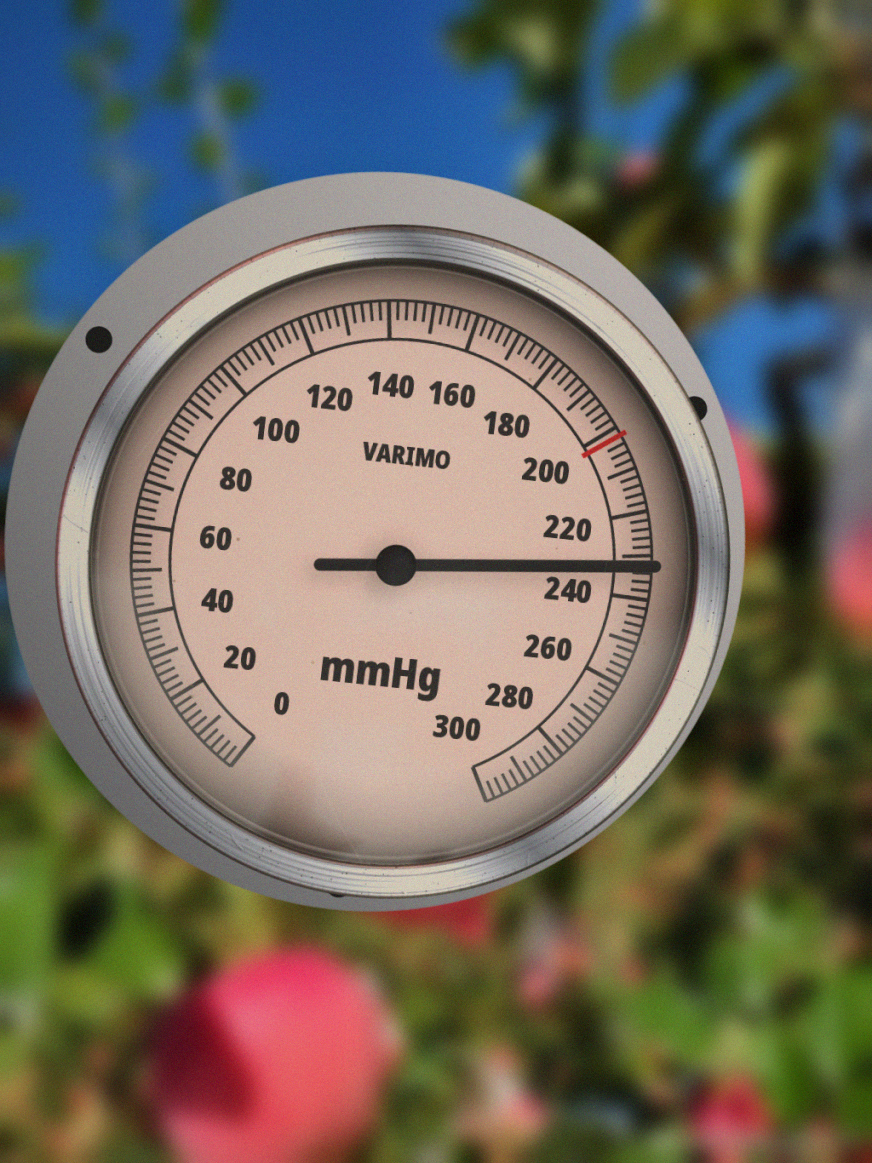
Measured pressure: 232 mmHg
